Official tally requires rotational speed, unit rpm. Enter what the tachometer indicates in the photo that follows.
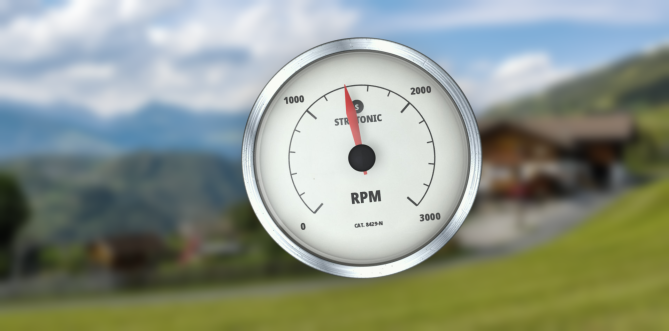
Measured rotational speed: 1400 rpm
